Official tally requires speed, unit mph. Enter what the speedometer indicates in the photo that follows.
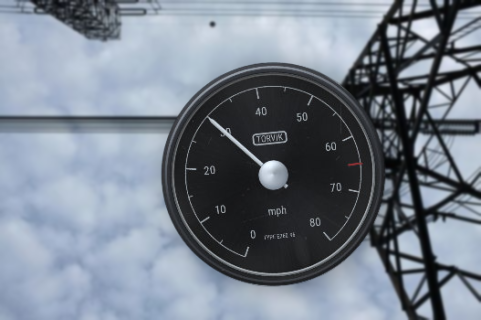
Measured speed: 30 mph
